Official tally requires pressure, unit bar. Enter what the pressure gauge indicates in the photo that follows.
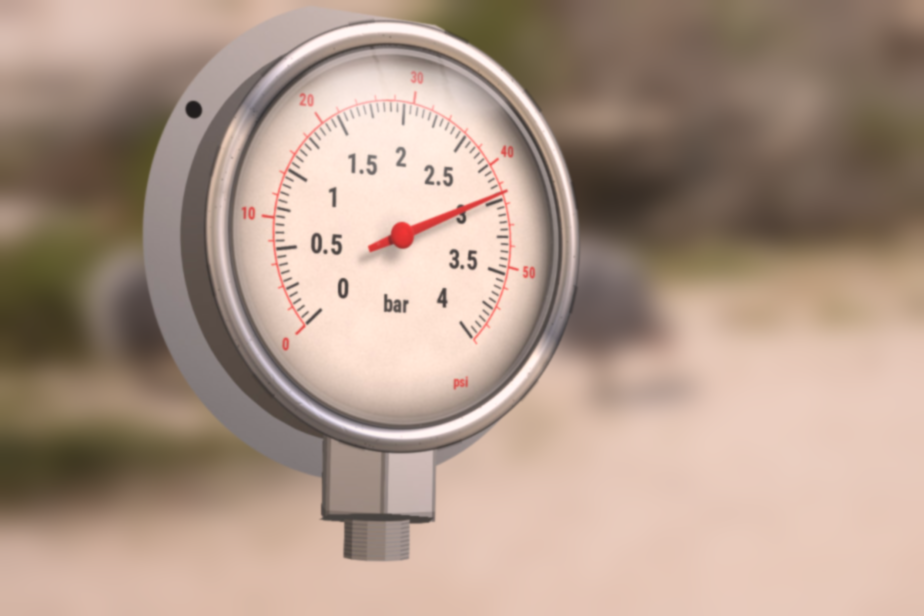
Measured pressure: 2.95 bar
